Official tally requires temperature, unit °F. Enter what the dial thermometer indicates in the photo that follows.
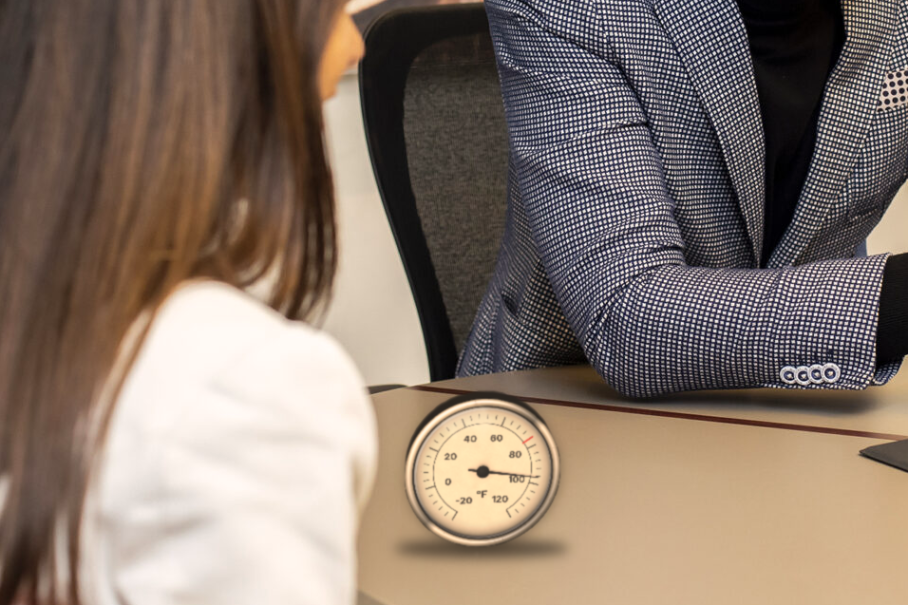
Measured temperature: 96 °F
